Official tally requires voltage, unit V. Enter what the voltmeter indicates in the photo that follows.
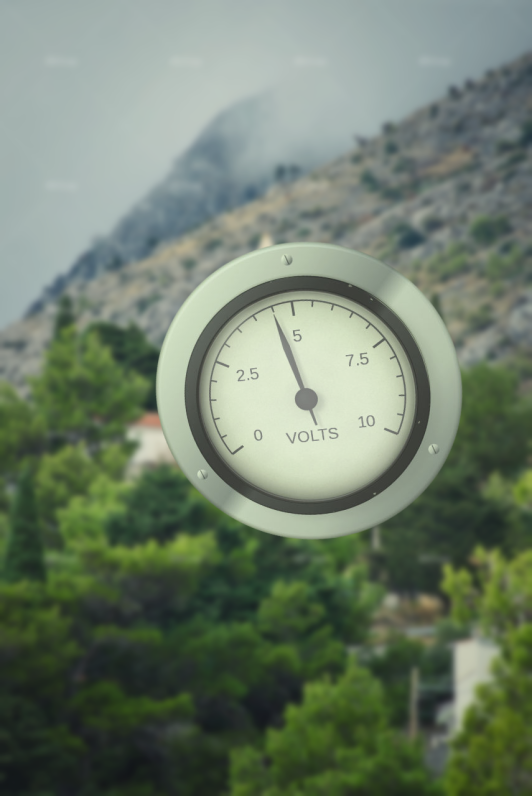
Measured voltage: 4.5 V
